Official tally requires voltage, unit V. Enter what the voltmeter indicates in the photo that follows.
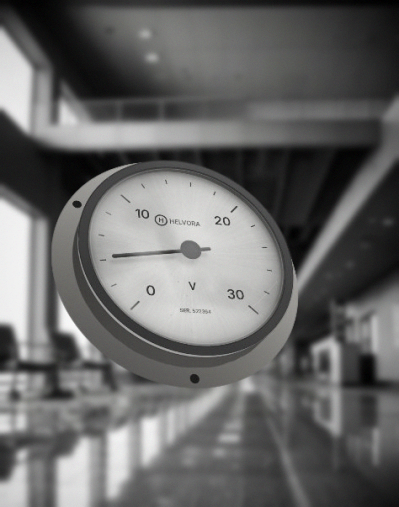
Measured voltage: 4 V
